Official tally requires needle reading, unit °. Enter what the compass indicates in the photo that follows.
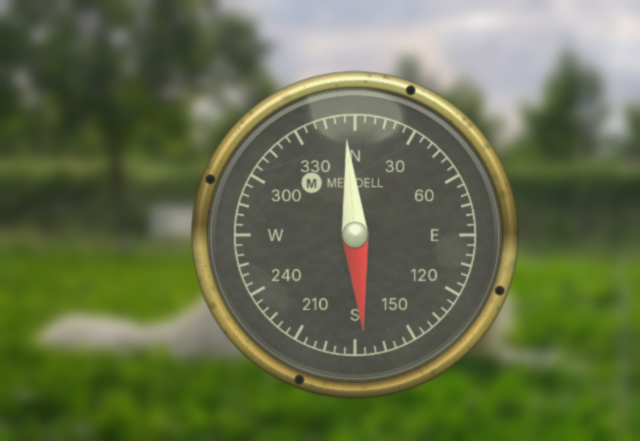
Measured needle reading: 175 °
